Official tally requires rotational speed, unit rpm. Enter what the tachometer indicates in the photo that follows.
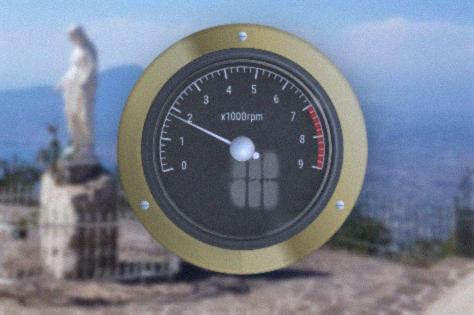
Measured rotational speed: 1800 rpm
